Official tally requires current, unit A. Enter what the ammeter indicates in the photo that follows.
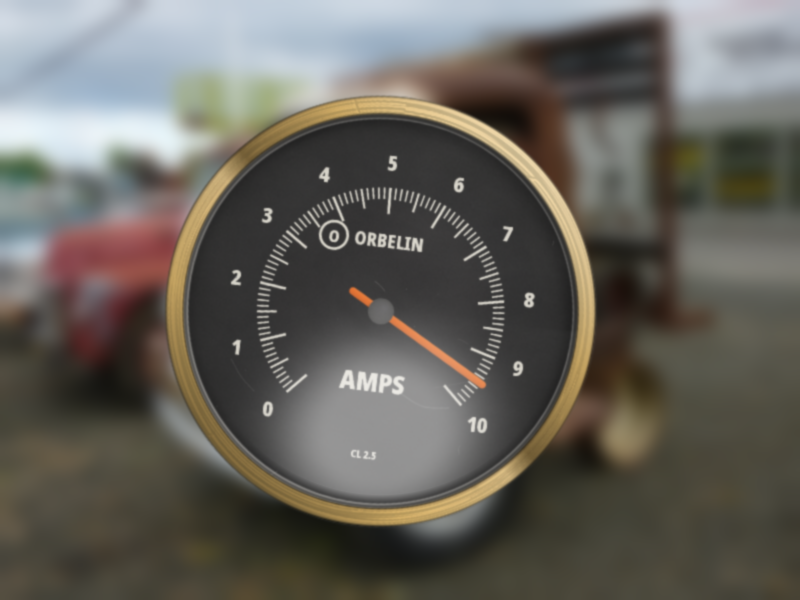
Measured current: 9.5 A
